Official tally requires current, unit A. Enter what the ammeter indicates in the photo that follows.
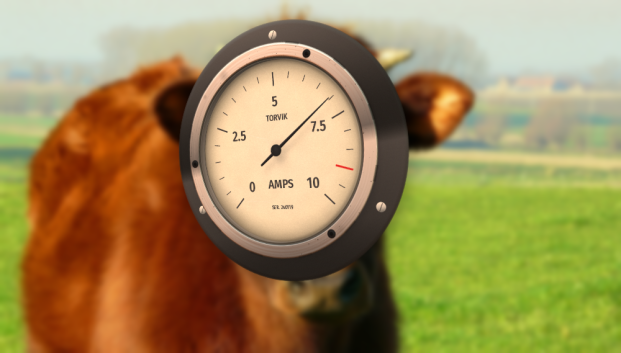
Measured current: 7 A
